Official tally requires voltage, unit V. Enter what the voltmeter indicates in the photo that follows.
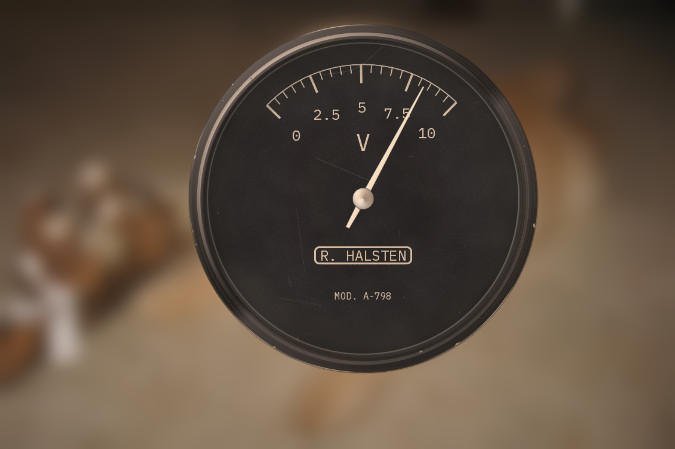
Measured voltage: 8.25 V
